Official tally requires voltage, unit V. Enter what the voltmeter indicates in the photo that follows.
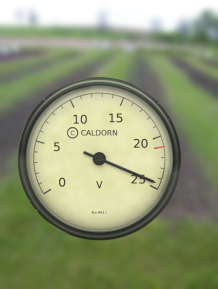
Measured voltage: 24.5 V
